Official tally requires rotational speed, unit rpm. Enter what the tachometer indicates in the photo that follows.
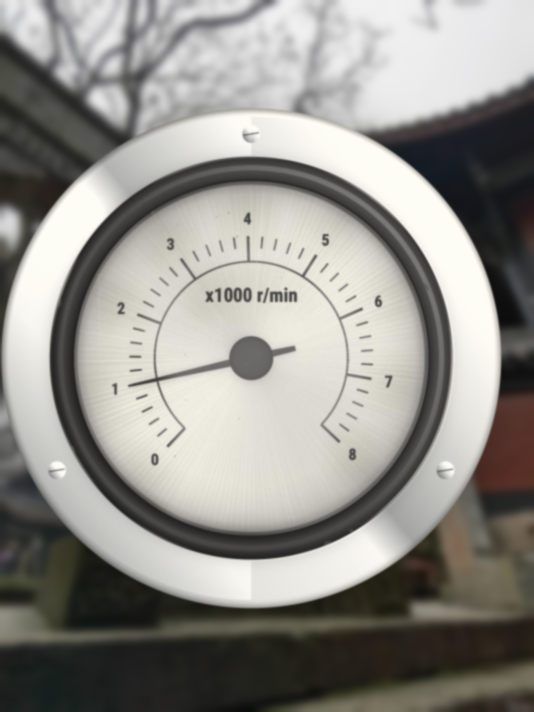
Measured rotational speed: 1000 rpm
